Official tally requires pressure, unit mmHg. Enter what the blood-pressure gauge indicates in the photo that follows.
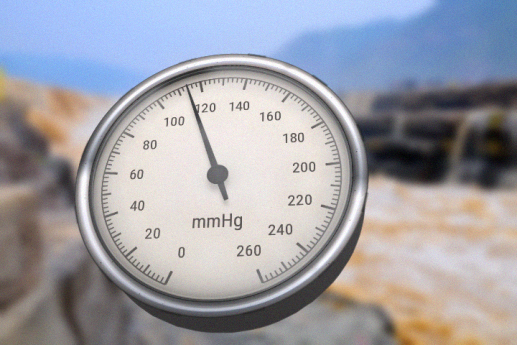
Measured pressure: 114 mmHg
